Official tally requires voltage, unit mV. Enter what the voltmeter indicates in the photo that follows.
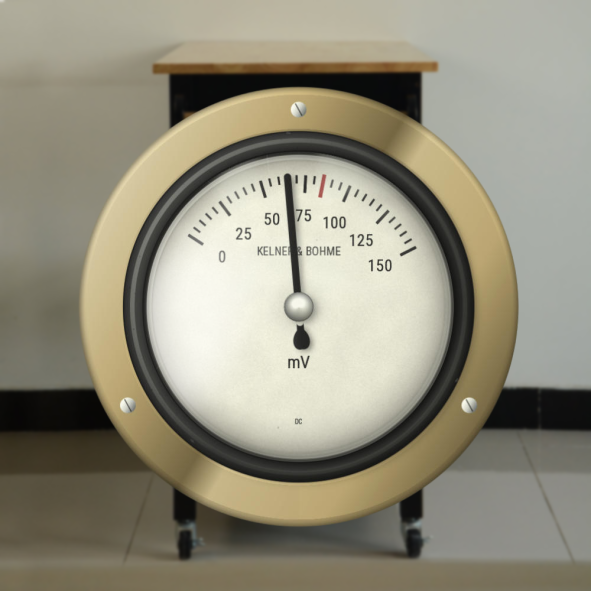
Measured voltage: 65 mV
